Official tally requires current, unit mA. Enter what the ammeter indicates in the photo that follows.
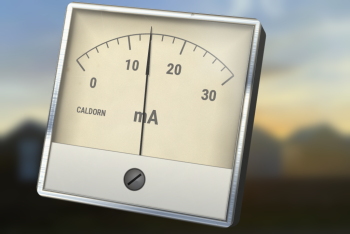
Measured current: 14 mA
